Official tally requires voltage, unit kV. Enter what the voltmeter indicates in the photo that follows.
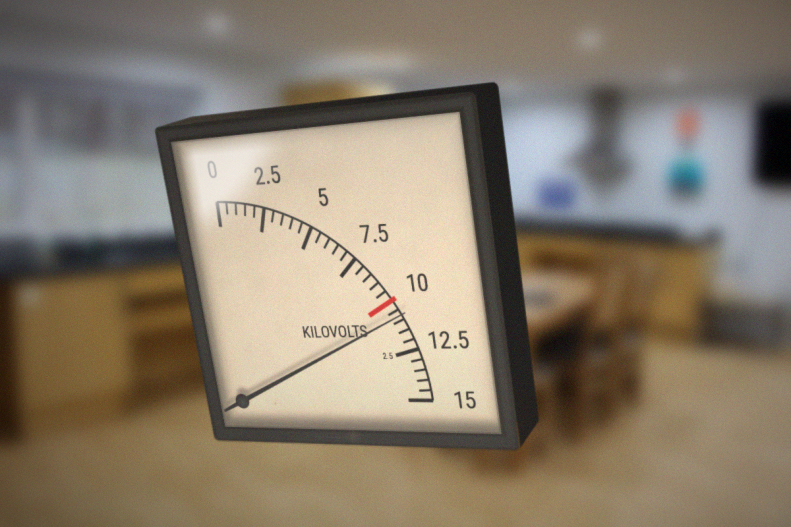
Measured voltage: 10.75 kV
